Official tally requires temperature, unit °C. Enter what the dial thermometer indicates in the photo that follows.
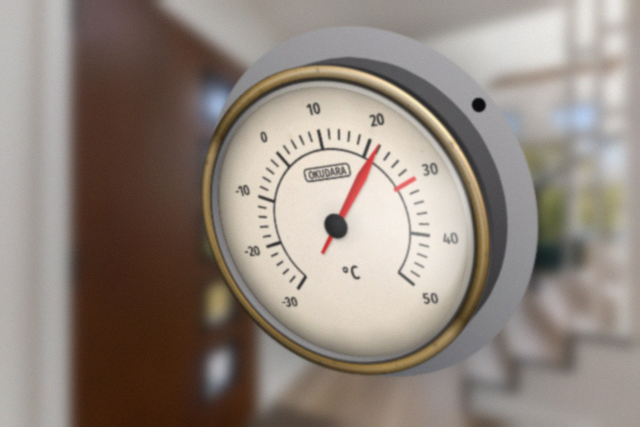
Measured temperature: 22 °C
